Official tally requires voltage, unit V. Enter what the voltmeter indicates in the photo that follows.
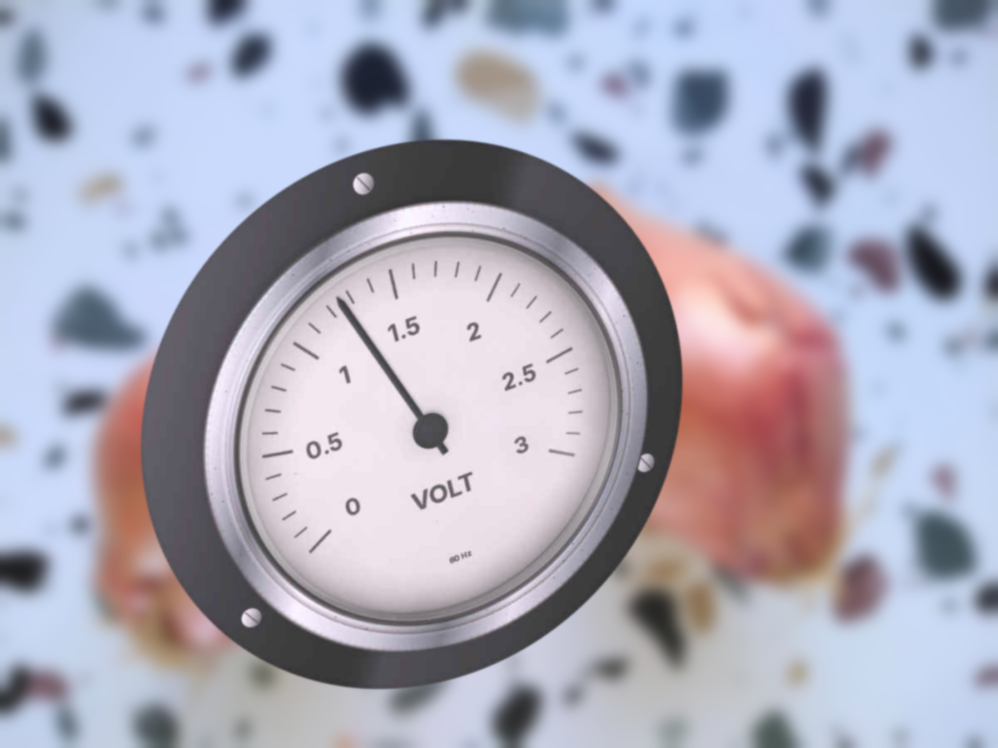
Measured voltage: 1.25 V
